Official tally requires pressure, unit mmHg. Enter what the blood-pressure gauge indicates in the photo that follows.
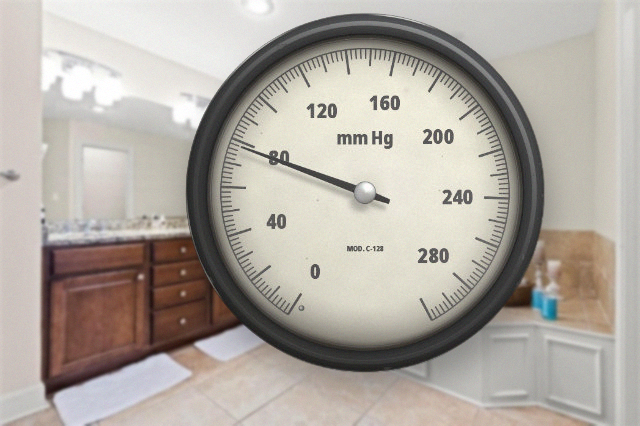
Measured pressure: 78 mmHg
